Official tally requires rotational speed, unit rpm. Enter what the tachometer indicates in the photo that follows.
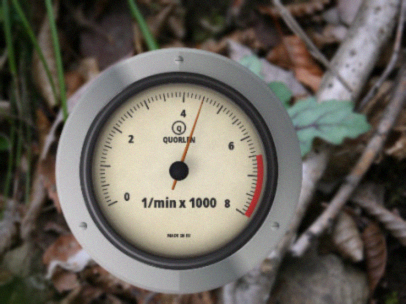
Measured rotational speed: 4500 rpm
